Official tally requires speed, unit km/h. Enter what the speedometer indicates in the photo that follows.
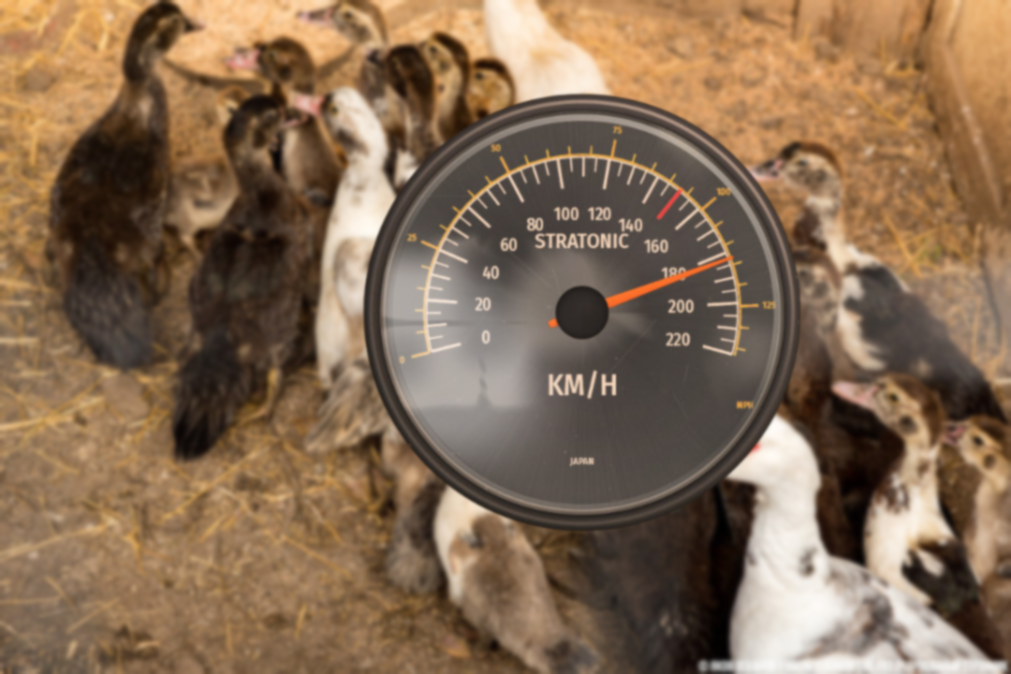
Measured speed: 182.5 km/h
